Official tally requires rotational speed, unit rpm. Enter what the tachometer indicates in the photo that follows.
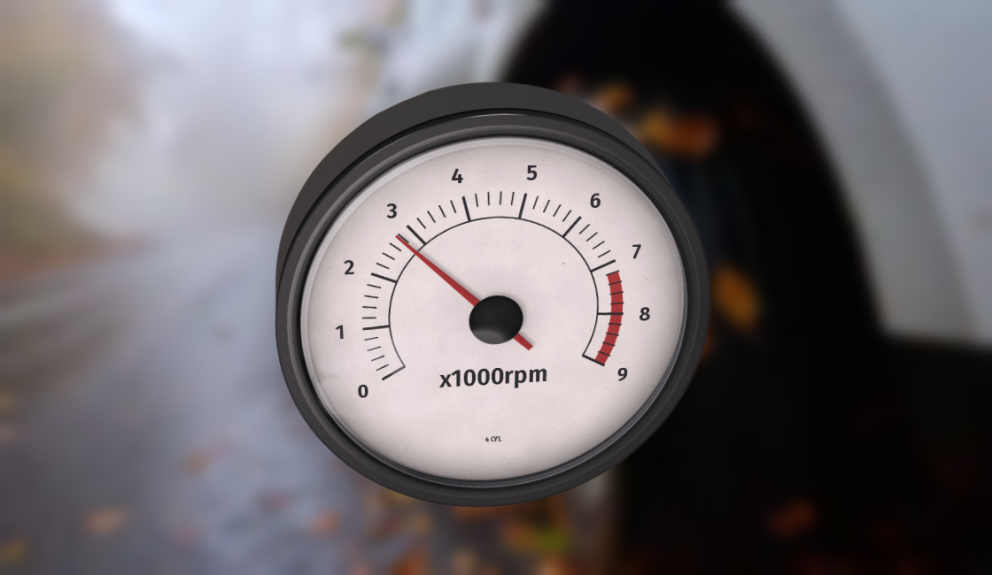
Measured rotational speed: 2800 rpm
